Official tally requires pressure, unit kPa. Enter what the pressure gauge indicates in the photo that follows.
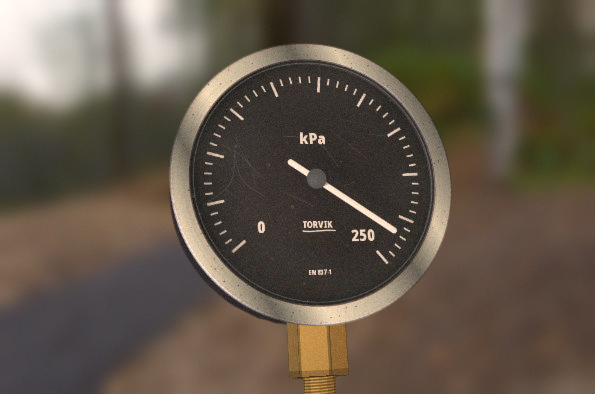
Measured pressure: 235 kPa
